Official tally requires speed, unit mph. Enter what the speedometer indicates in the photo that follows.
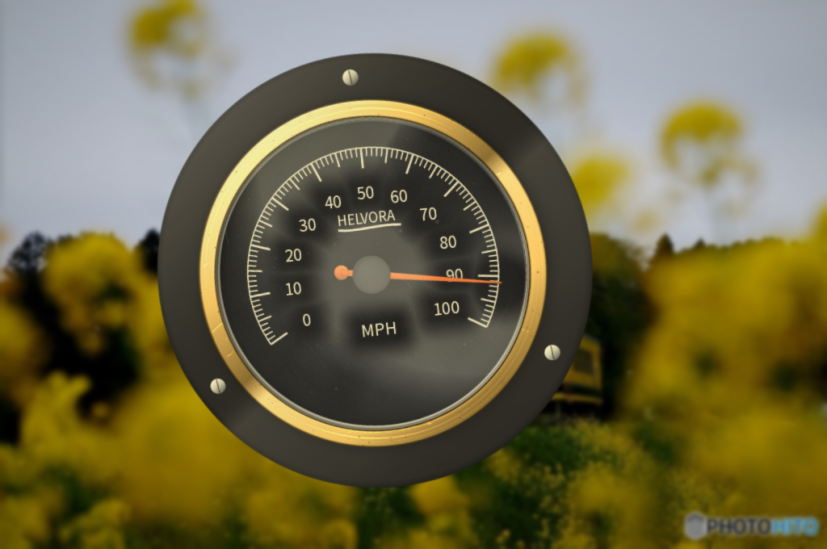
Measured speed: 91 mph
